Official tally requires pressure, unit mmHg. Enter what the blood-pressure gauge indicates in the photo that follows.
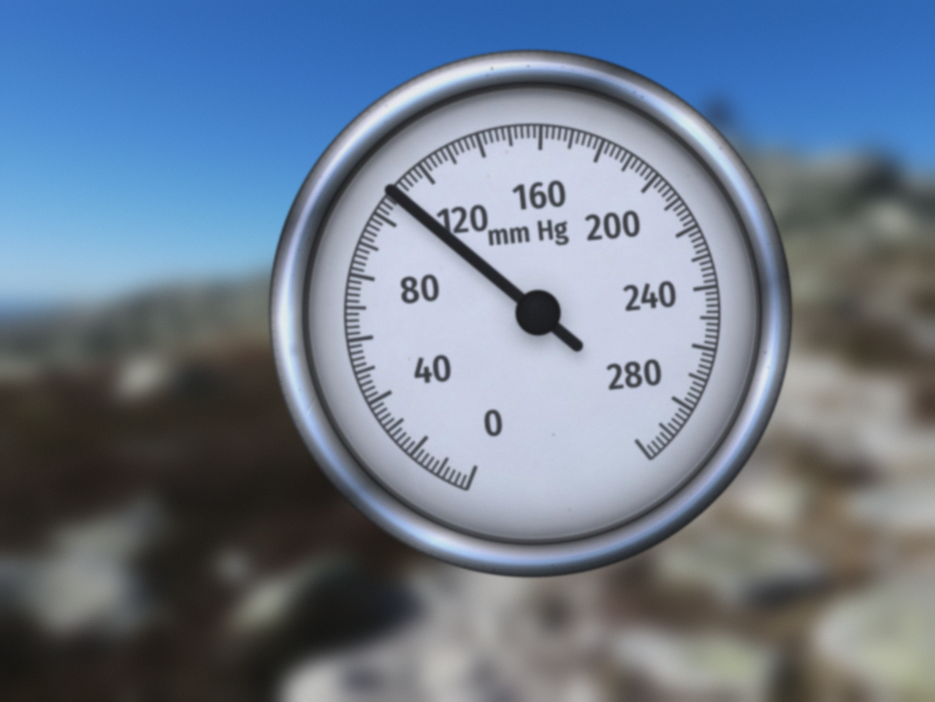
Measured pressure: 108 mmHg
